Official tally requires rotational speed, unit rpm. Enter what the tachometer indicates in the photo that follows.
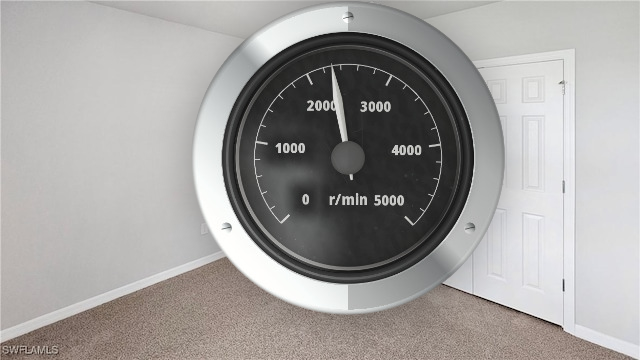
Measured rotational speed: 2300 rpm
